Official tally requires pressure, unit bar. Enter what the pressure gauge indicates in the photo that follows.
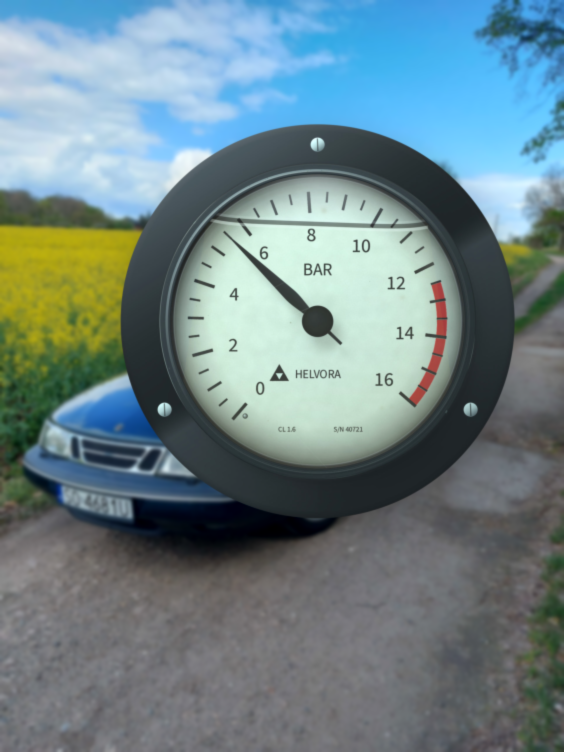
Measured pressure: 5.5 bar
